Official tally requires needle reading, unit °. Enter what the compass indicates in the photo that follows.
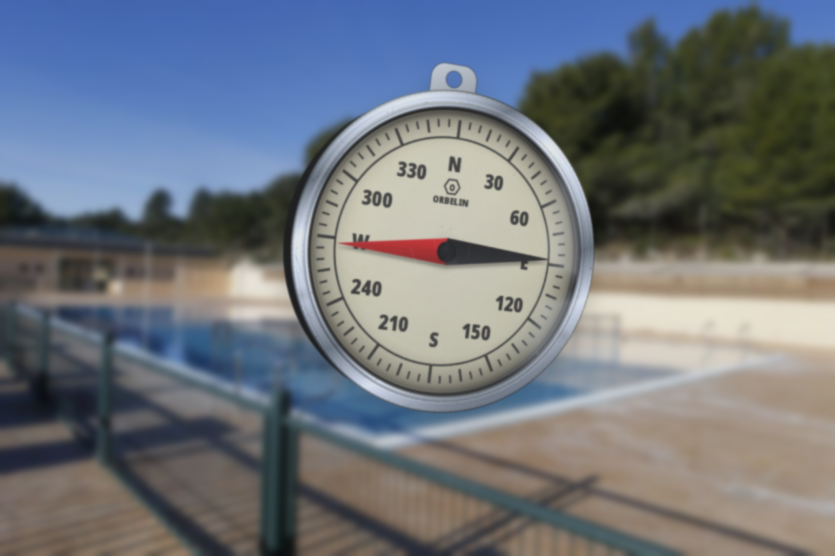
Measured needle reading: 267.5 °
